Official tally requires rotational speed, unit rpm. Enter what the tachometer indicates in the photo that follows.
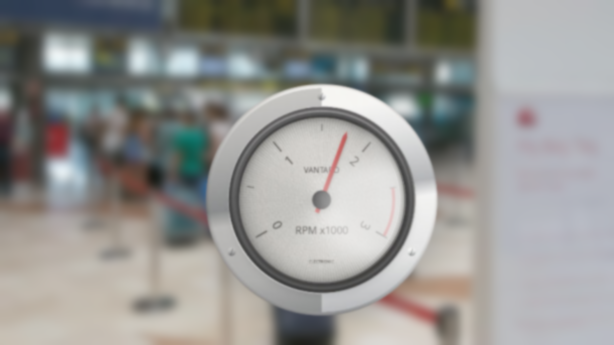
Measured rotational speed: 1750 rpm
